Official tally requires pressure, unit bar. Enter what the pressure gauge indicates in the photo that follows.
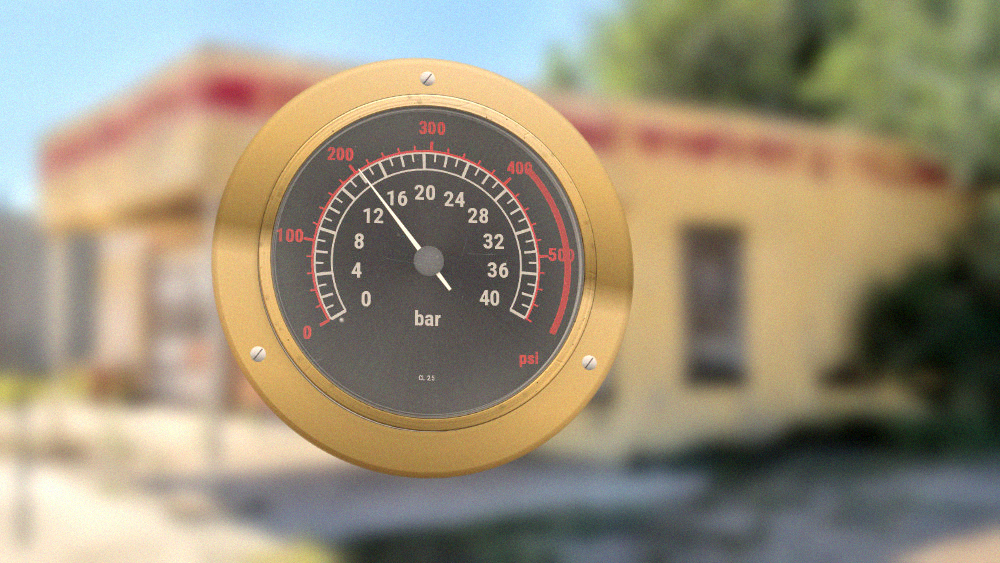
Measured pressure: 14 bar
